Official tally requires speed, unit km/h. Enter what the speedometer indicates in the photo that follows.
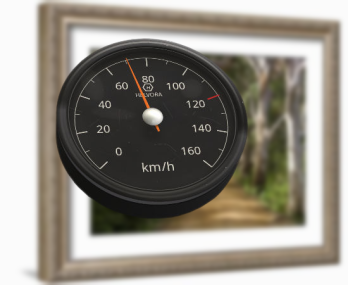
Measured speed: 70 km/h
